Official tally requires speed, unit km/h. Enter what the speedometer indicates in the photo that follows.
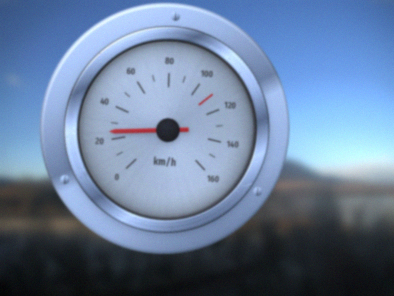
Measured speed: 25 km/h
